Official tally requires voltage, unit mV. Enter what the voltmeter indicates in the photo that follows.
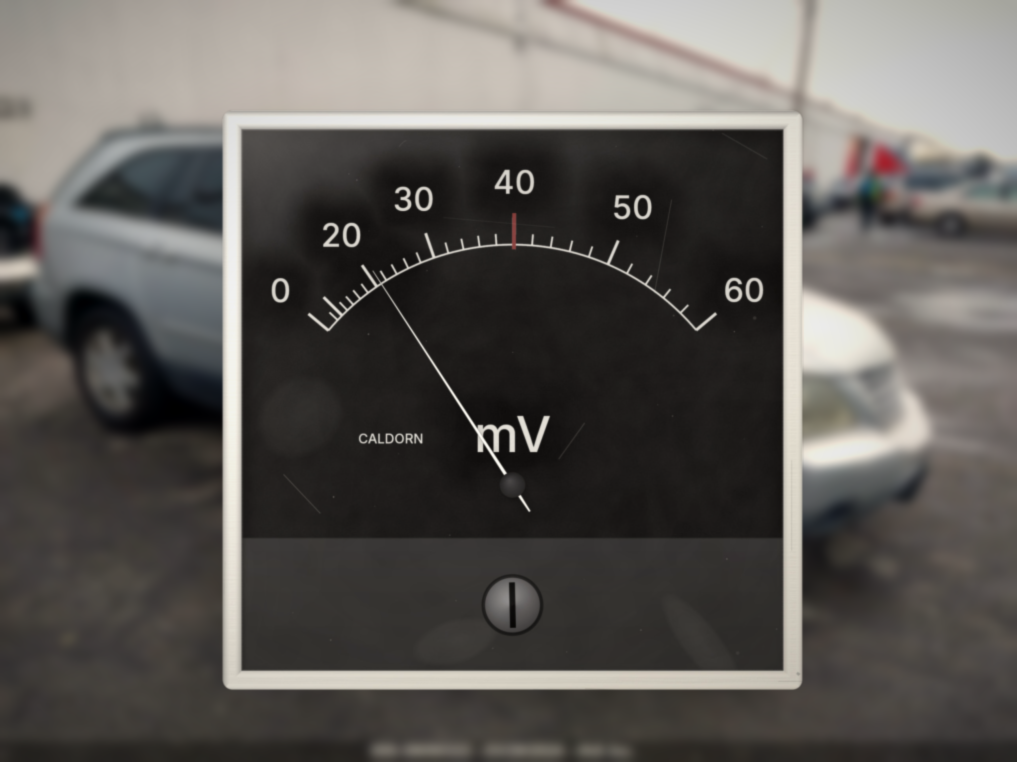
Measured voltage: 21 mV
